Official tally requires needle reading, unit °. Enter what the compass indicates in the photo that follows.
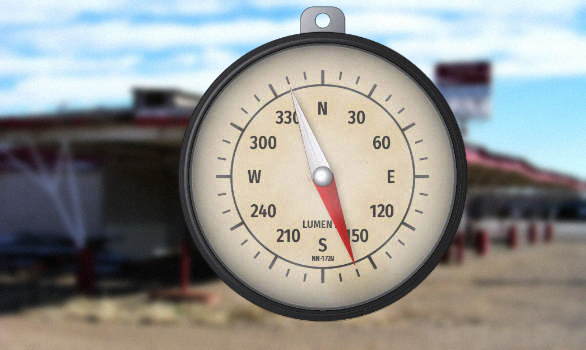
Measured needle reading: 160 °
